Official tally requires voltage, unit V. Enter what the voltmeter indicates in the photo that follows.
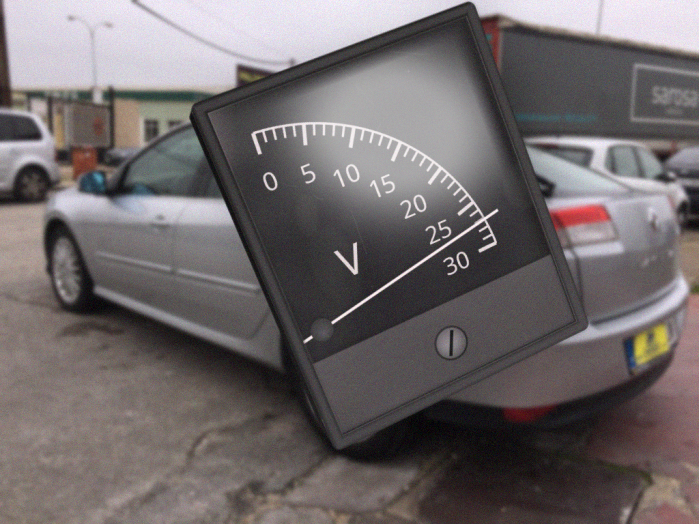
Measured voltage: 27 V
